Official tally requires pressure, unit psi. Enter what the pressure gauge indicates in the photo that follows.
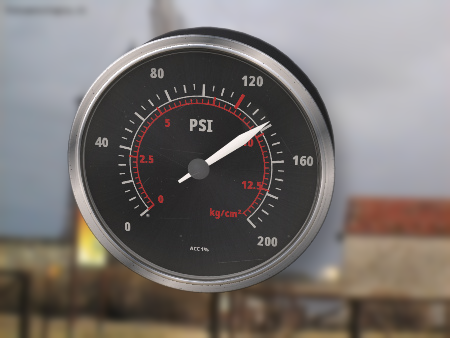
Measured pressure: 137.5 psi
